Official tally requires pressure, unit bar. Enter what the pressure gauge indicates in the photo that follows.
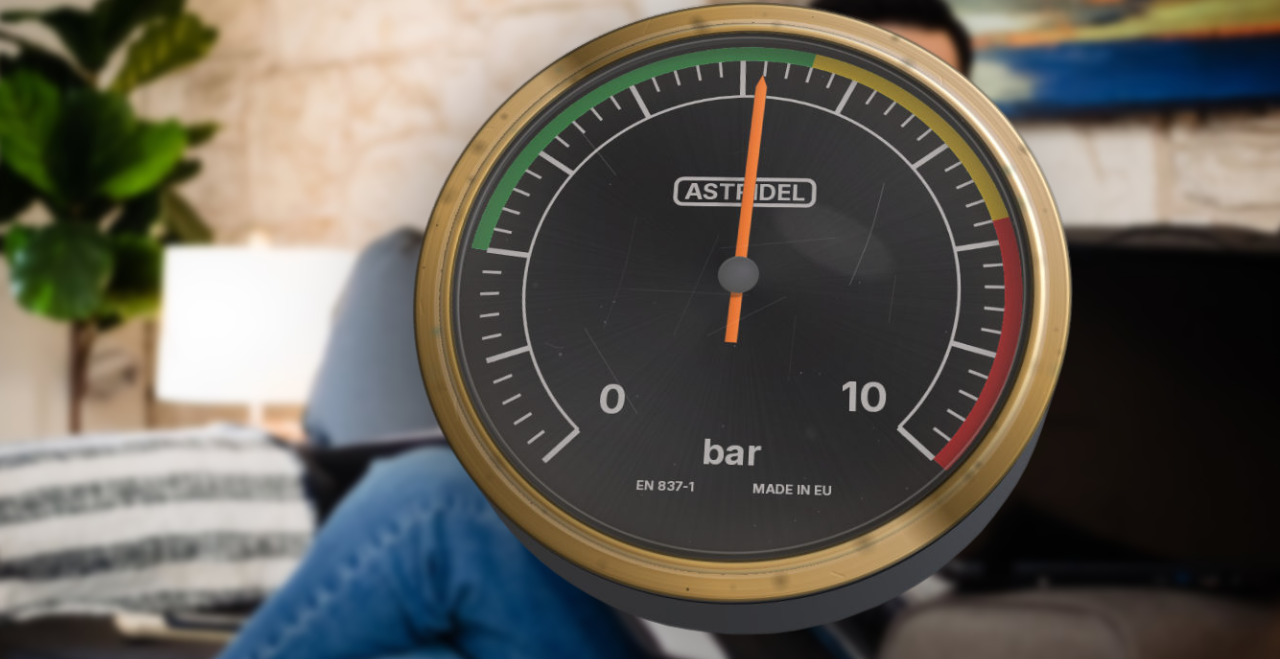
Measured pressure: 5.2 bar
